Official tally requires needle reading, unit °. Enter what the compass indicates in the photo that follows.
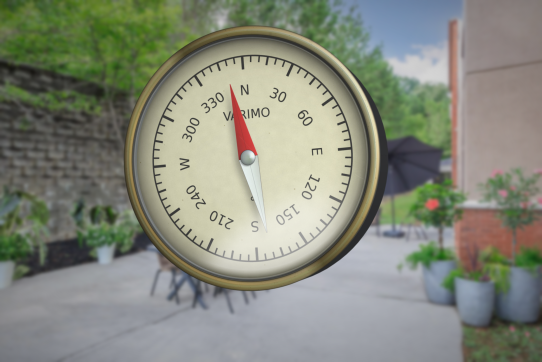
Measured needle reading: 350 °
